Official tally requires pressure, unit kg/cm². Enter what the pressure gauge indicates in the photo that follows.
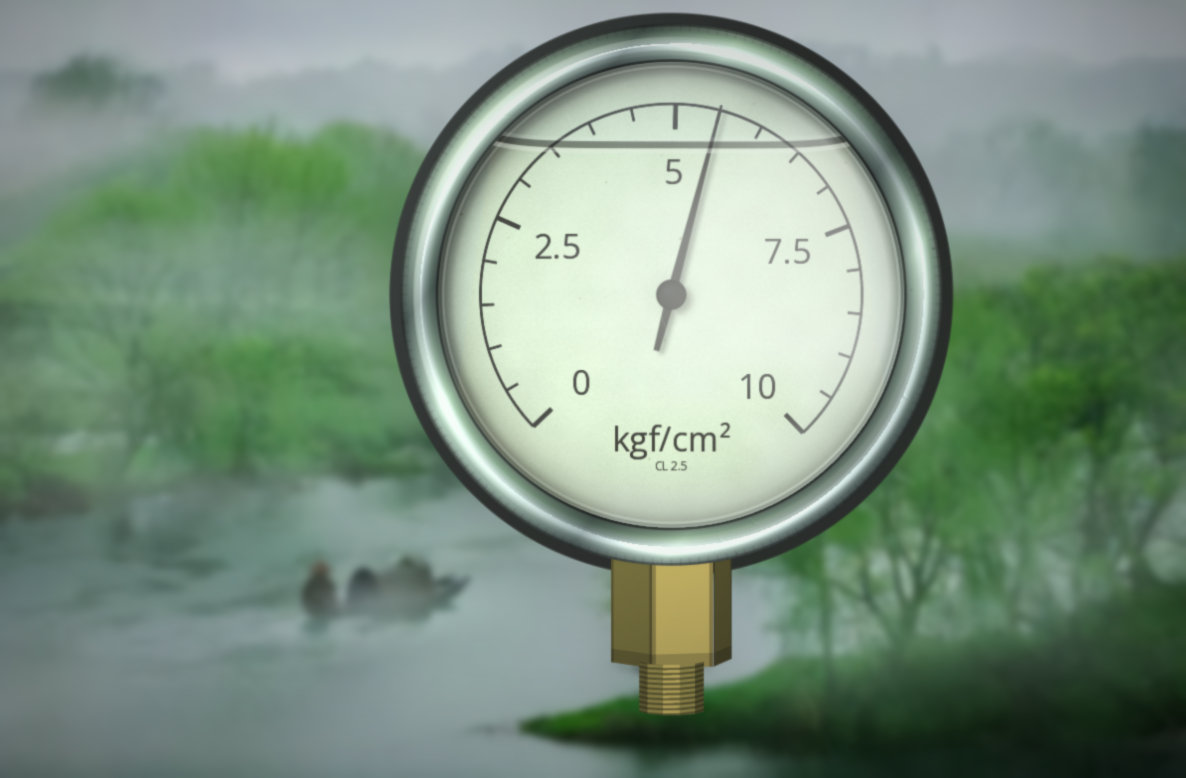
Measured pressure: 5.5 kg/cm²
